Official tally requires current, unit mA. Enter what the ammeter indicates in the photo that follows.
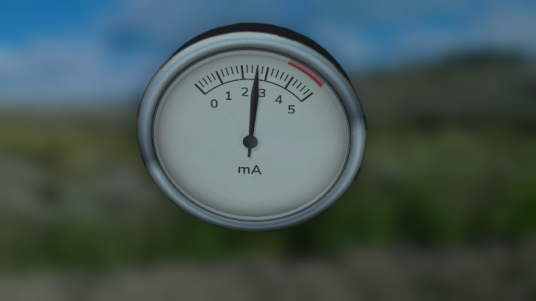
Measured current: 2.6 mA
